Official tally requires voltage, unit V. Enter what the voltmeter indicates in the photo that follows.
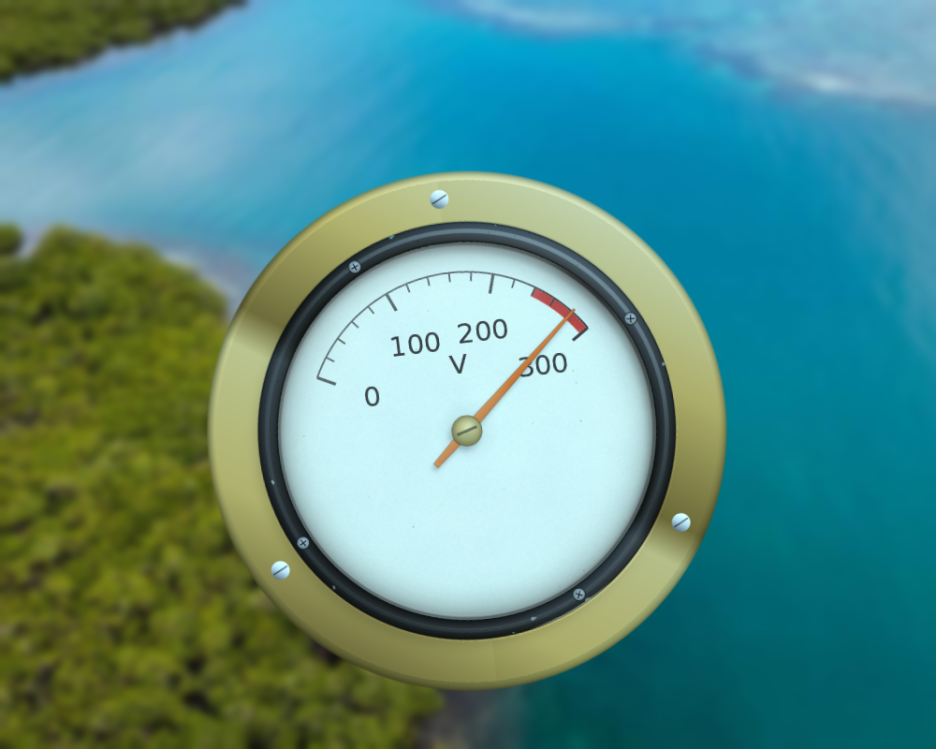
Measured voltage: 280 V
